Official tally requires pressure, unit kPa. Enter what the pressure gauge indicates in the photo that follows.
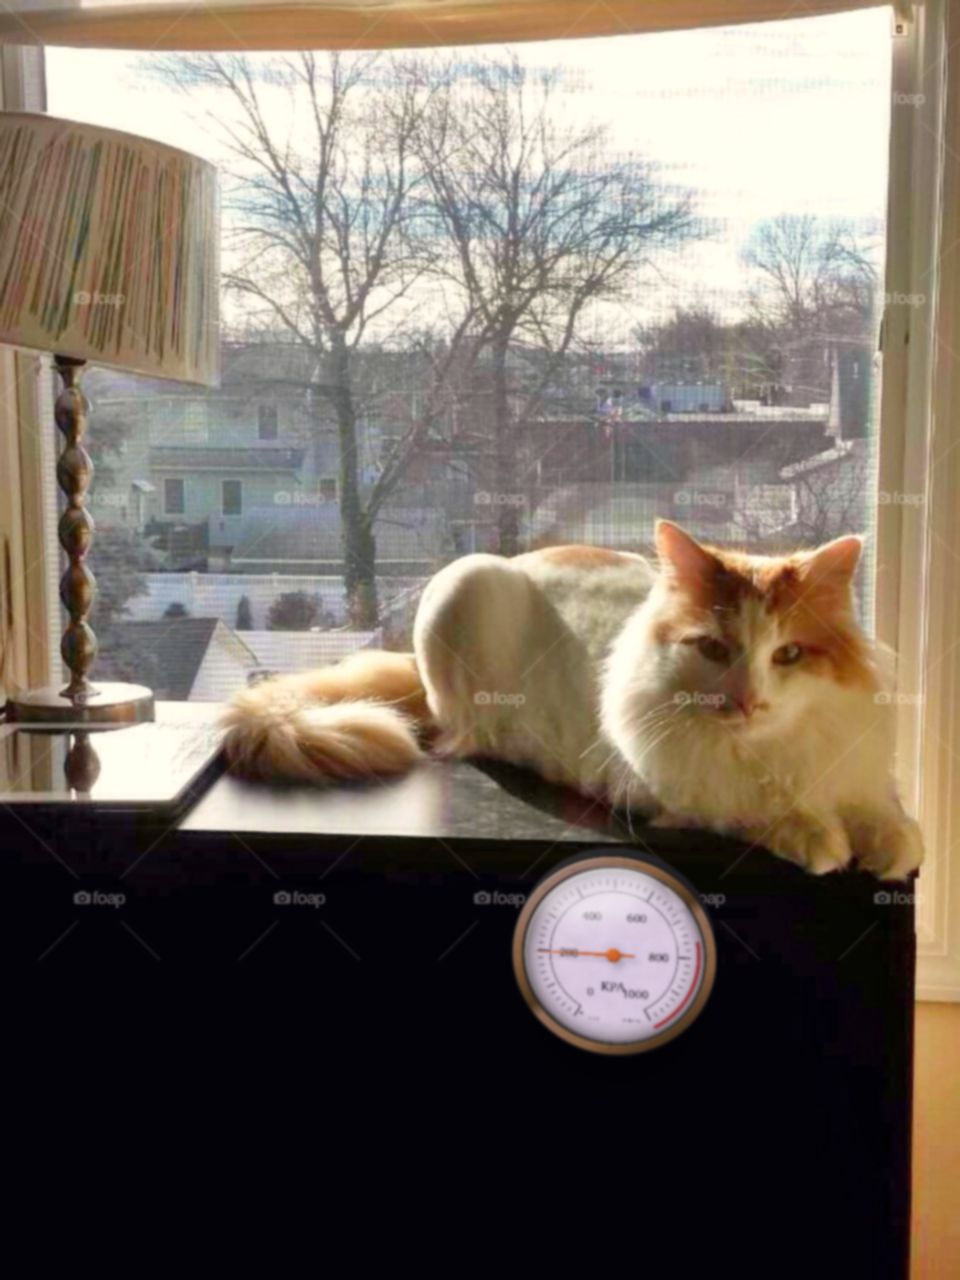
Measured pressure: 200 kPa
